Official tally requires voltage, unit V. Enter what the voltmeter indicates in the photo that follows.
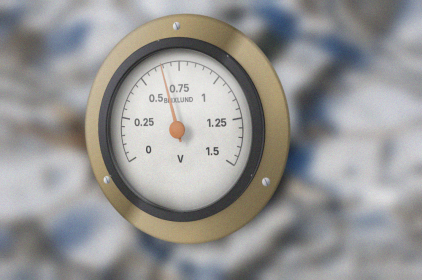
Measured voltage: 0.65 V
